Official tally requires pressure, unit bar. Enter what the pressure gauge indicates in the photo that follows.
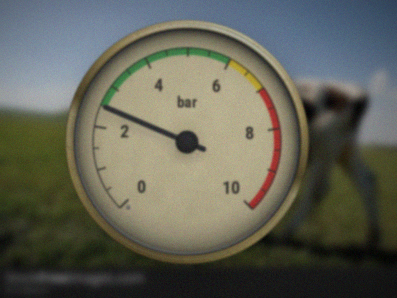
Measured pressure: 2.5 bar
